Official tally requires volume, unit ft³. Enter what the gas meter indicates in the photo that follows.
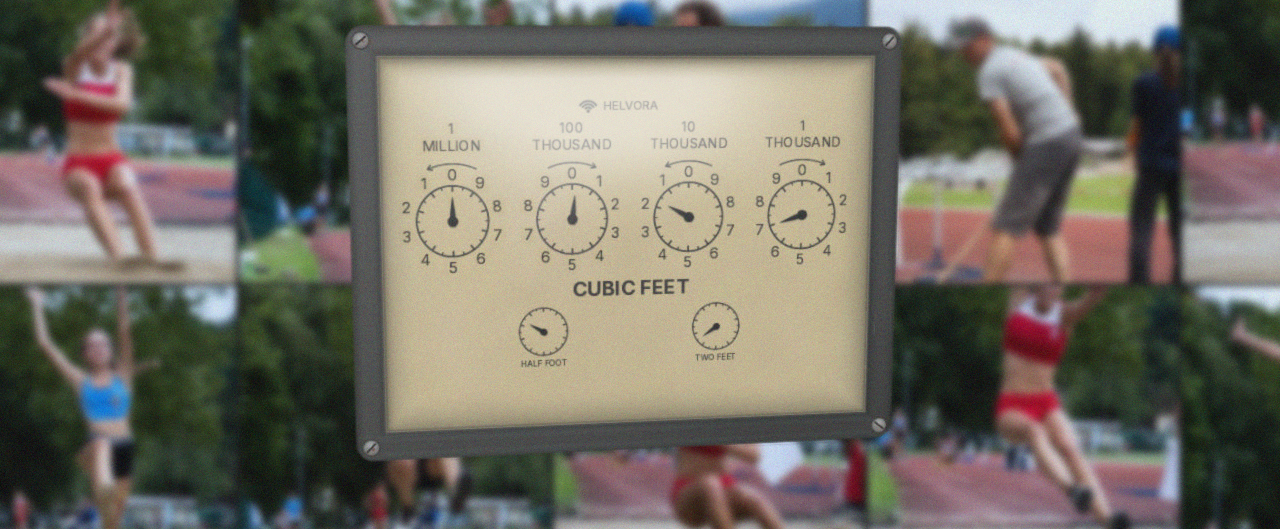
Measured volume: 1700 ft³
